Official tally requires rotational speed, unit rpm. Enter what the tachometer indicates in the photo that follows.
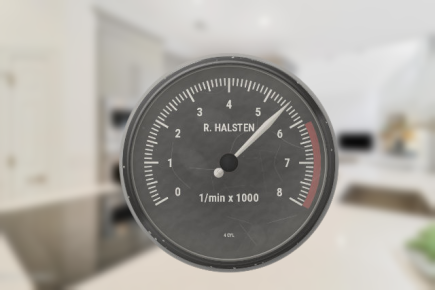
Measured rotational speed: 5500 rpm
